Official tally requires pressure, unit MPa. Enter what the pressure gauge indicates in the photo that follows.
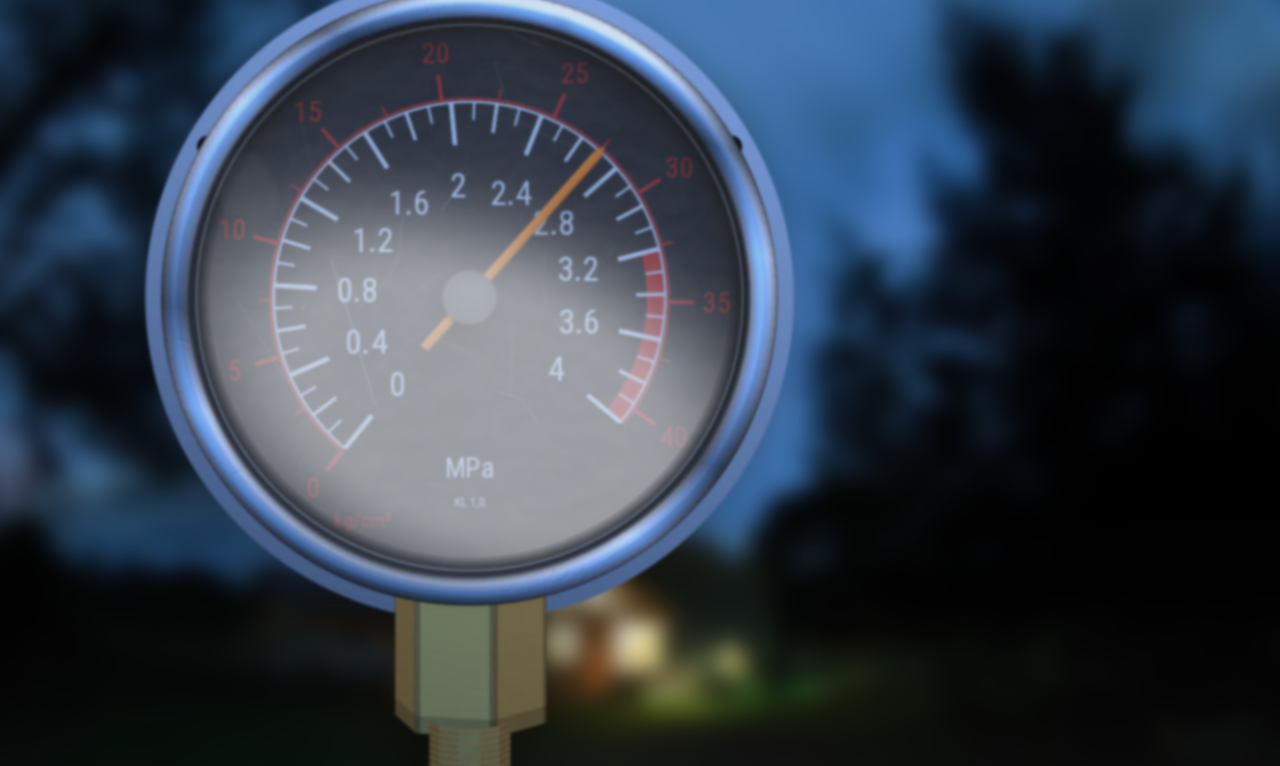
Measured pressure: 2.7 MPa
